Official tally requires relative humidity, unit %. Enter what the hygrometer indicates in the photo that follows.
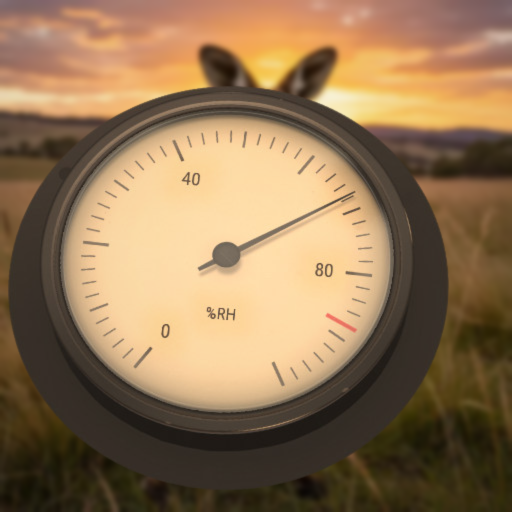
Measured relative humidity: 68 %
